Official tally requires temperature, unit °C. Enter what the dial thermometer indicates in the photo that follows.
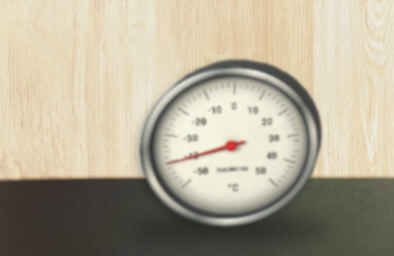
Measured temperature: -40 °C
